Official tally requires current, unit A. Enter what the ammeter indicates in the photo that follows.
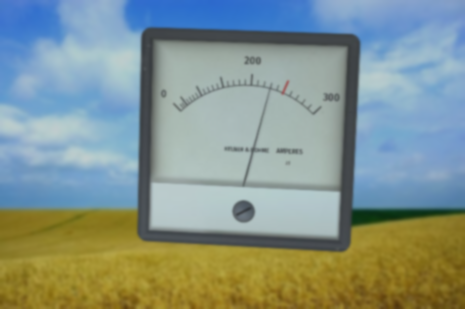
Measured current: 230 A
